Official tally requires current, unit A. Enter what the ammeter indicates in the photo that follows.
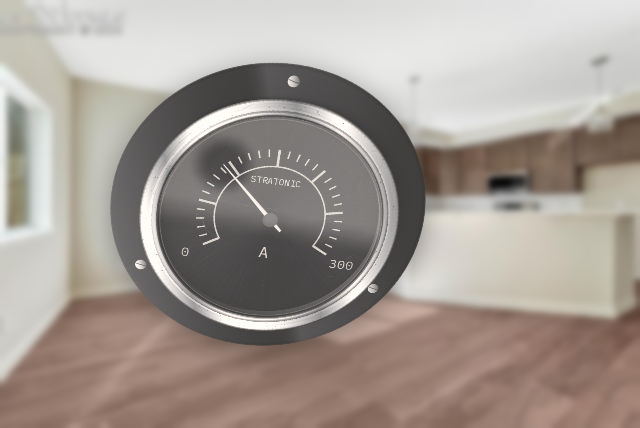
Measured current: 95 A
